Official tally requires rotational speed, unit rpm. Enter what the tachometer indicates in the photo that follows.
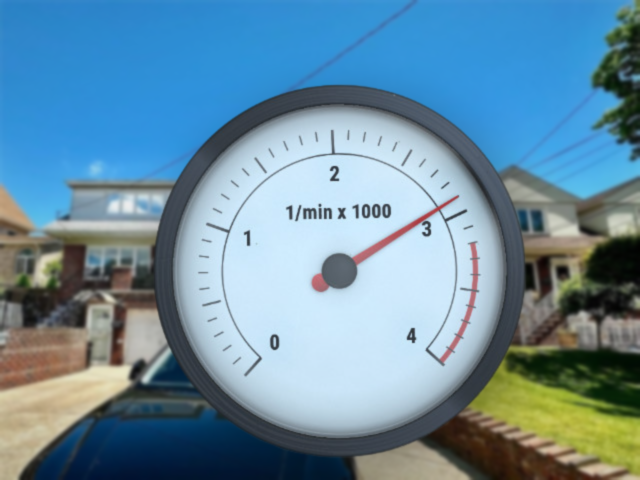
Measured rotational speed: 2900 rpm
